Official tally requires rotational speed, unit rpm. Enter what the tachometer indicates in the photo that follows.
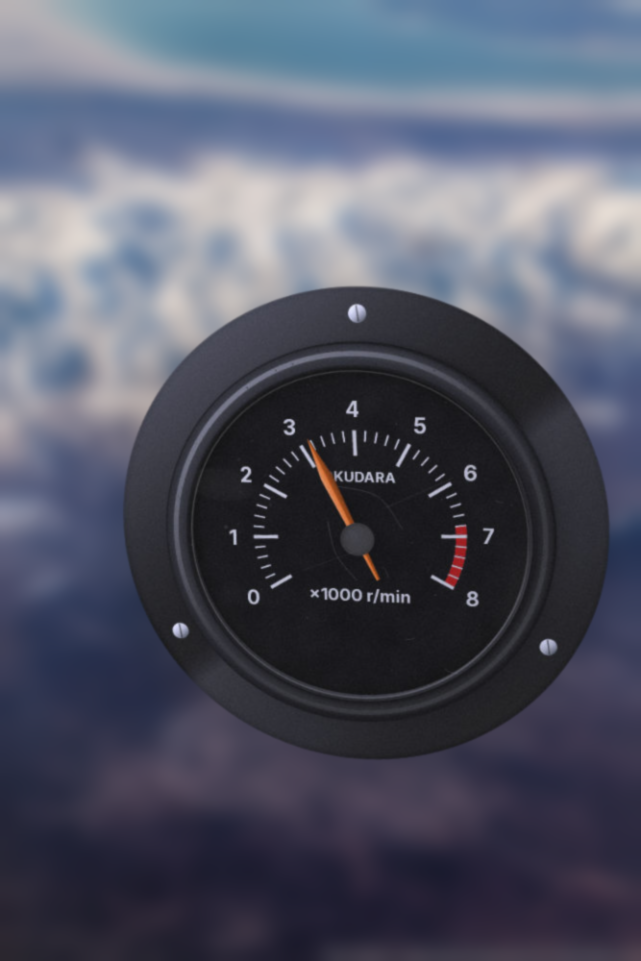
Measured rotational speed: 3200 rpm
